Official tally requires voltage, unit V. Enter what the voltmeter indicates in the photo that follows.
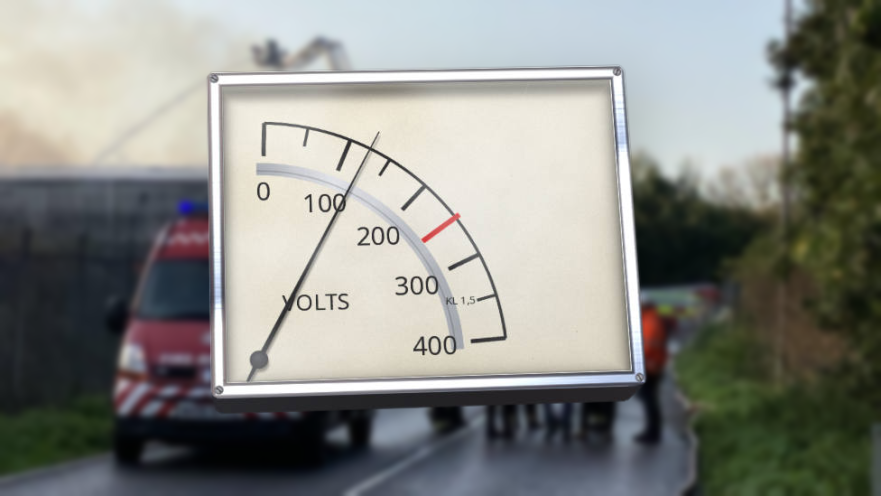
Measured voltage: 125 V
